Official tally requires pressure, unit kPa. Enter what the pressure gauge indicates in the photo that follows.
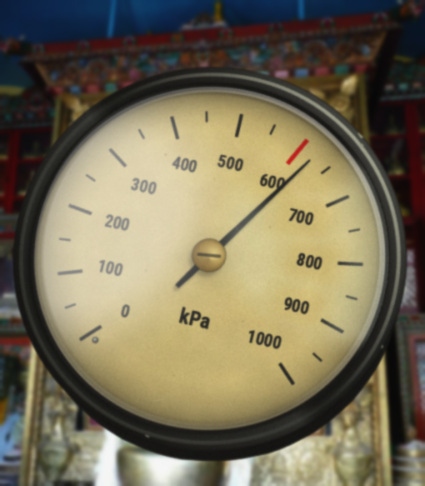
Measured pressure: 625 kPa
